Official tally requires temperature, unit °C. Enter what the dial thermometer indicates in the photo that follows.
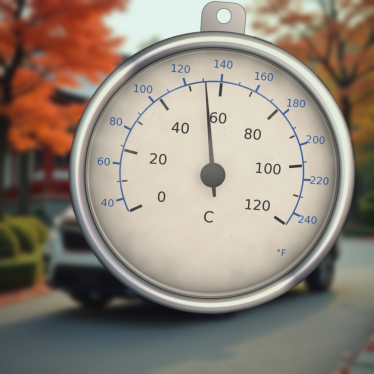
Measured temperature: 55 °C
